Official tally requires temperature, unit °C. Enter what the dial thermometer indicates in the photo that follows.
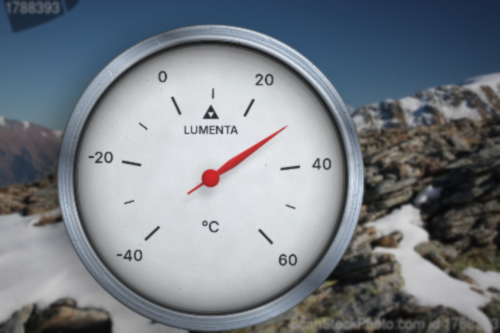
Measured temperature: 30 °C
